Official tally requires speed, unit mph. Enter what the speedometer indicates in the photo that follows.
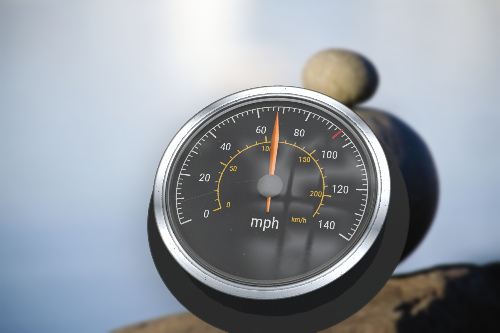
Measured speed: 68 mph
